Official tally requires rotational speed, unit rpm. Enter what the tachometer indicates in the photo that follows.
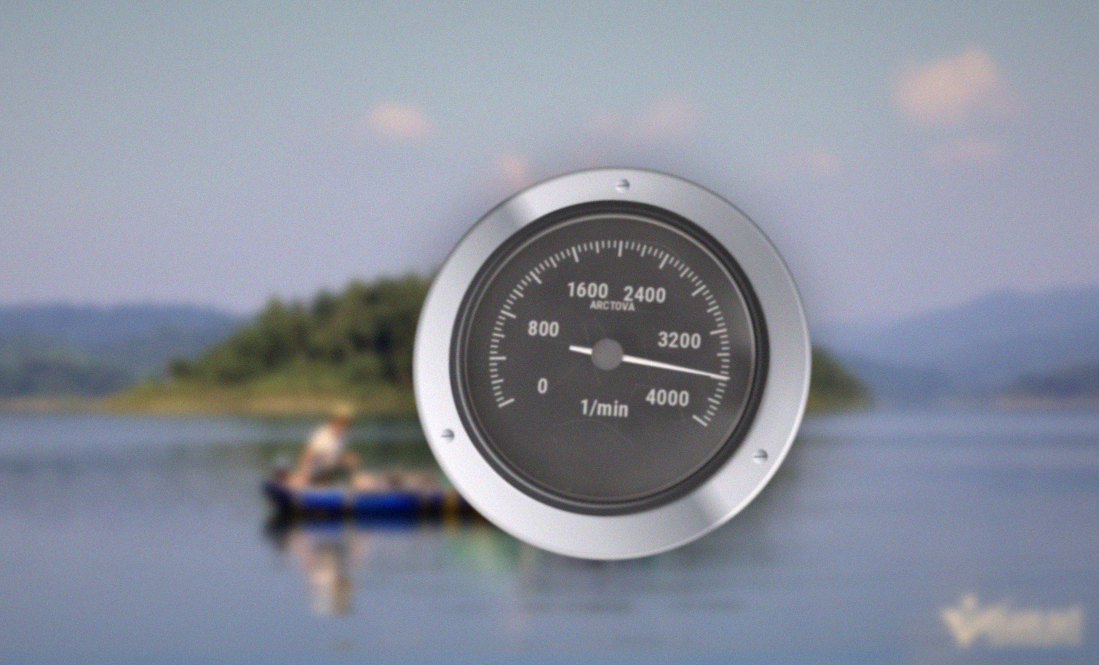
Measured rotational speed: 3600 rpm
